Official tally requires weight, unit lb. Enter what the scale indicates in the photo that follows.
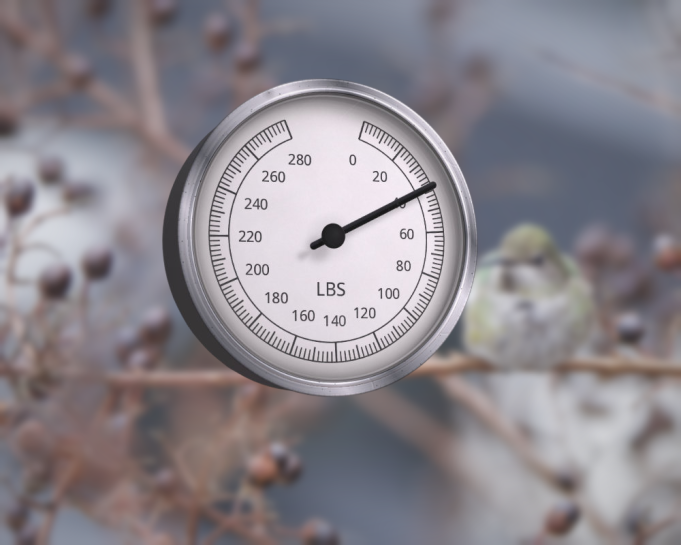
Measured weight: 40 lb
